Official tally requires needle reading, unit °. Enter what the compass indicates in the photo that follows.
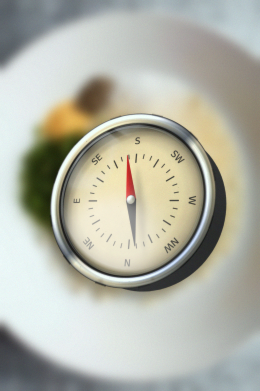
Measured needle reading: 170 °
